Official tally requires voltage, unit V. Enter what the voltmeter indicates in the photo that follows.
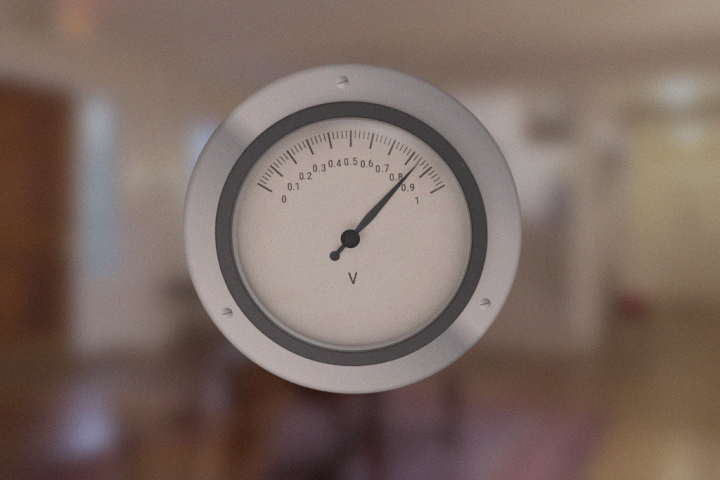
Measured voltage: 0.84 V
